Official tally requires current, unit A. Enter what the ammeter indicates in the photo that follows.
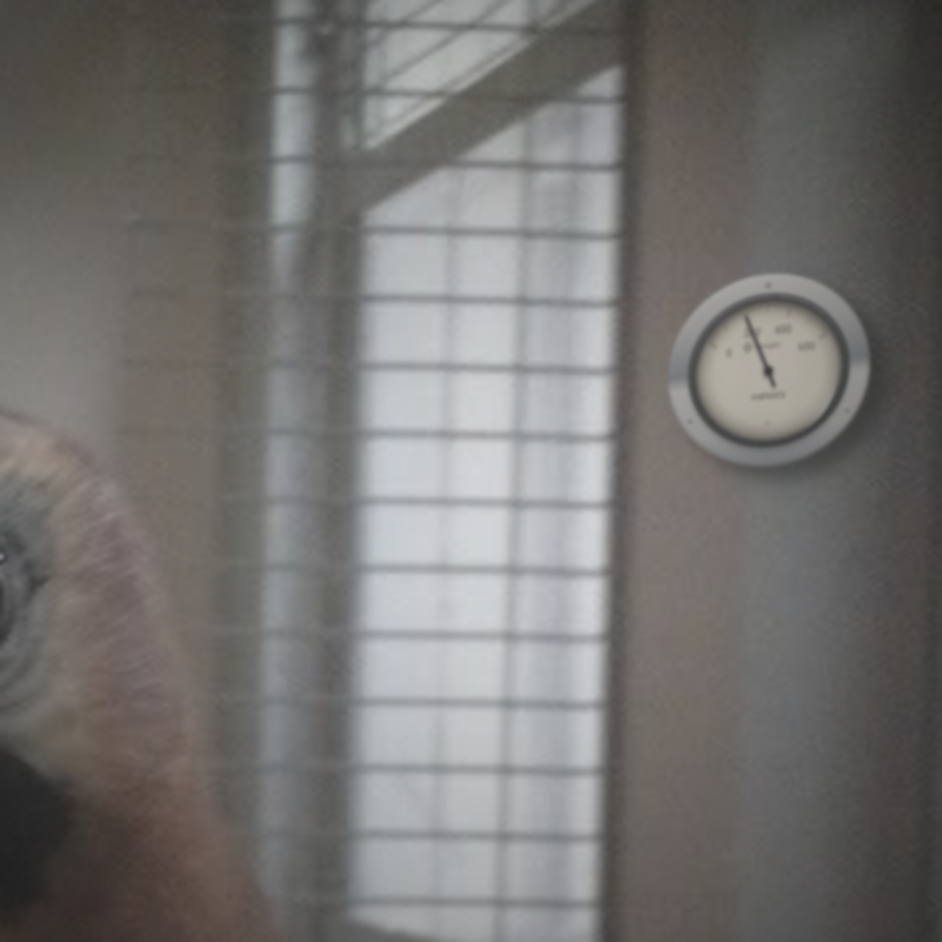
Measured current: 200 A
